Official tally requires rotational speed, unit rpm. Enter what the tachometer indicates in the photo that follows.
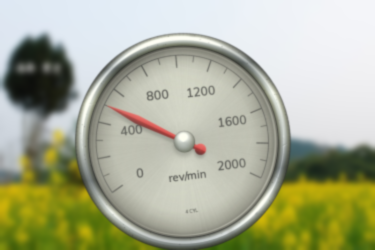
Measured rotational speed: 500 rpm
